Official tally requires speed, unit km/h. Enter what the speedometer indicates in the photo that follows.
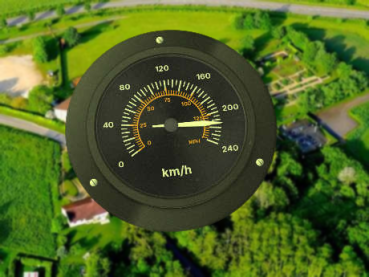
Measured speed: 215 km/h
